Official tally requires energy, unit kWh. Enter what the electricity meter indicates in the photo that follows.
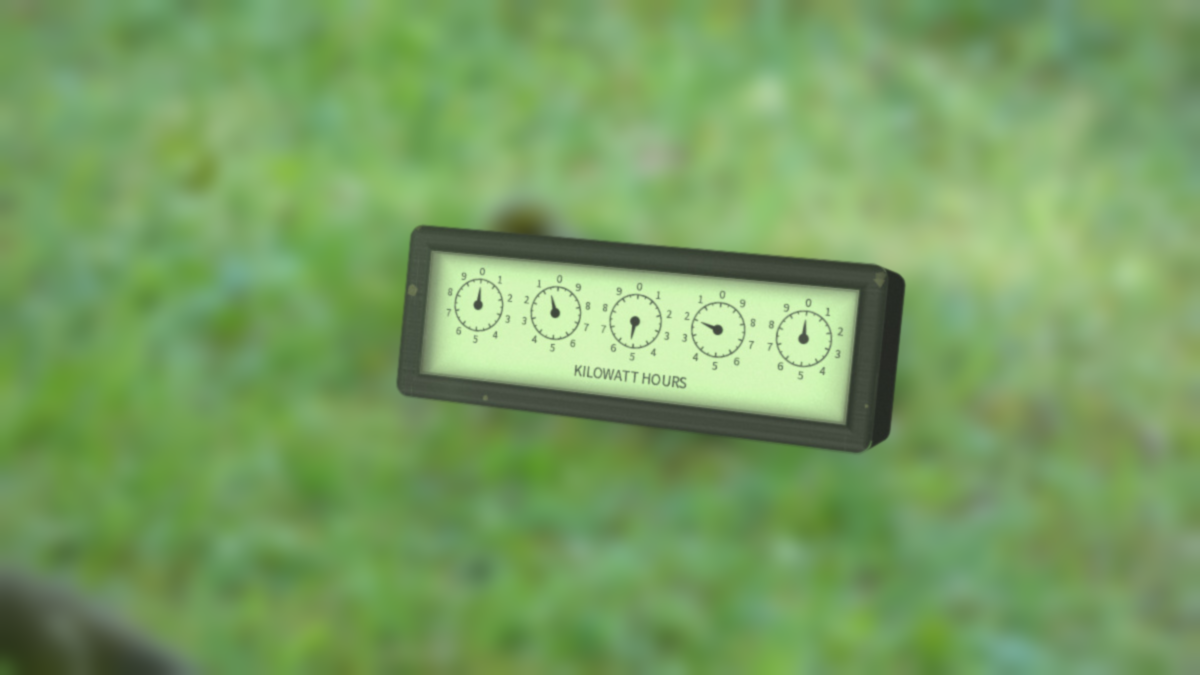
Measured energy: 520 kWh
